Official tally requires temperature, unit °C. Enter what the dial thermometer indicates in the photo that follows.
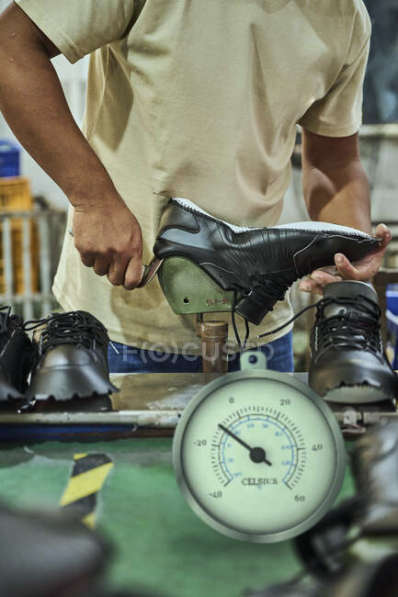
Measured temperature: -10 °C
